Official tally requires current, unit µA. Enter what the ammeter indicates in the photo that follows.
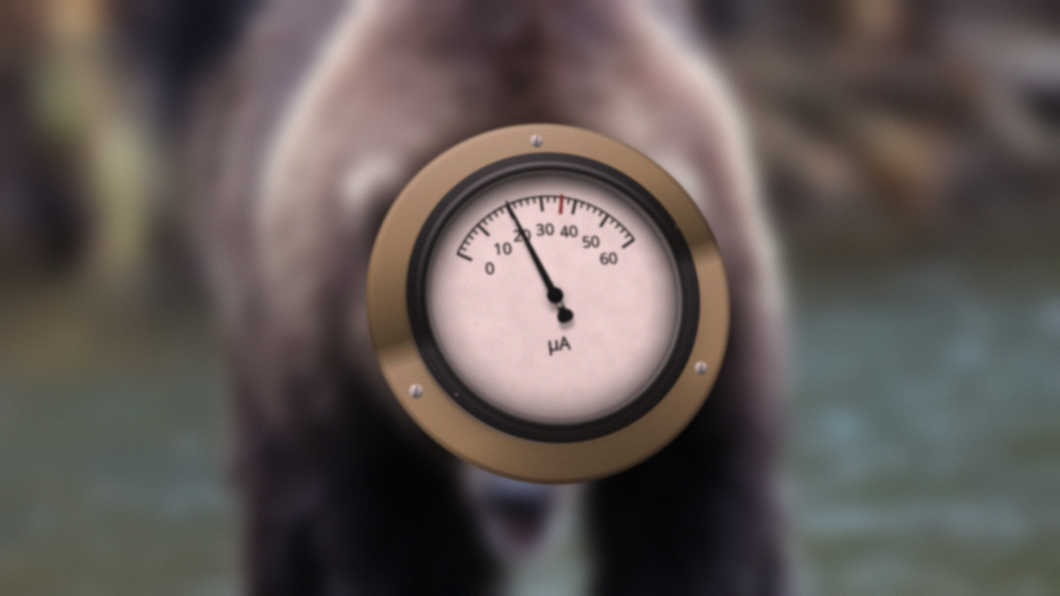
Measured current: 20 µA
